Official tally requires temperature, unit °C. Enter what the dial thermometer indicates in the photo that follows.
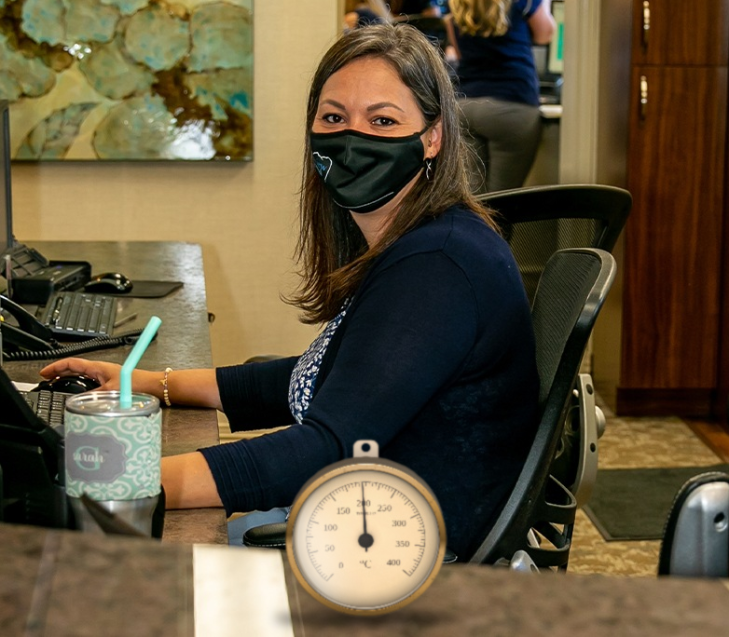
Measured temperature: 200 °C
